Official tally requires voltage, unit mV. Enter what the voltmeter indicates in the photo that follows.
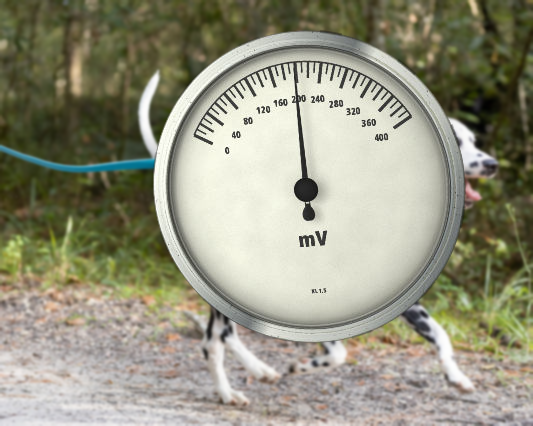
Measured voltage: 200 mV
